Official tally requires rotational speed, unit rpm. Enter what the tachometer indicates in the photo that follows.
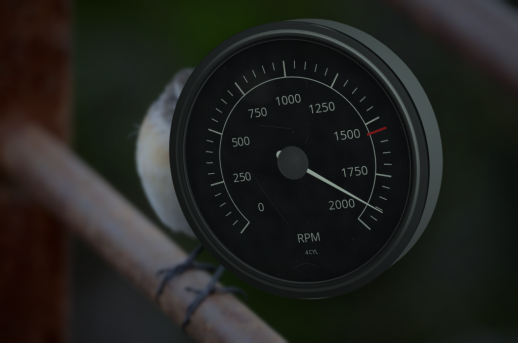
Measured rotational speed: 1900 rpm
